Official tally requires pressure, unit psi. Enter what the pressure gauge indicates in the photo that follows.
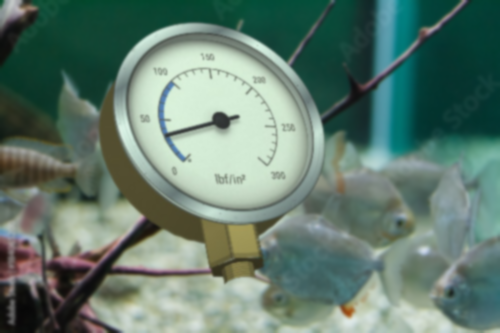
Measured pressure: 30 psi
